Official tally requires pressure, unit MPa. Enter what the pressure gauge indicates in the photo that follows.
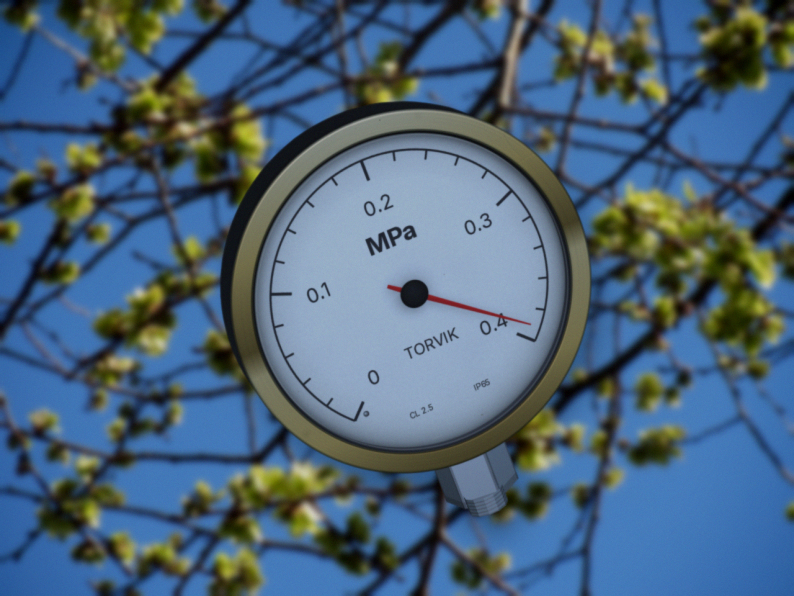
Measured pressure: 0.39 MPa
